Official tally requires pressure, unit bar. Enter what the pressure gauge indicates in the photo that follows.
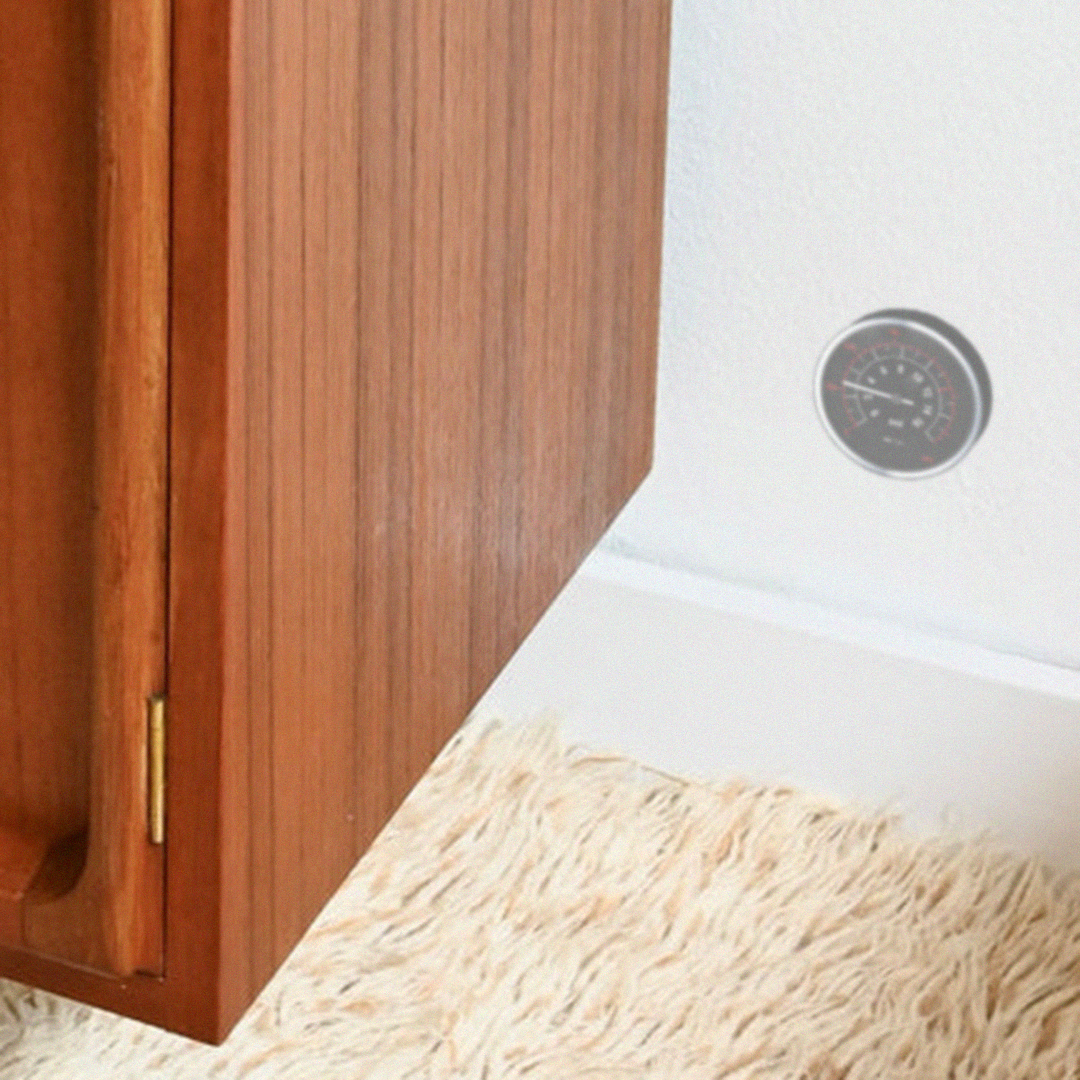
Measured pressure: 3 bar
